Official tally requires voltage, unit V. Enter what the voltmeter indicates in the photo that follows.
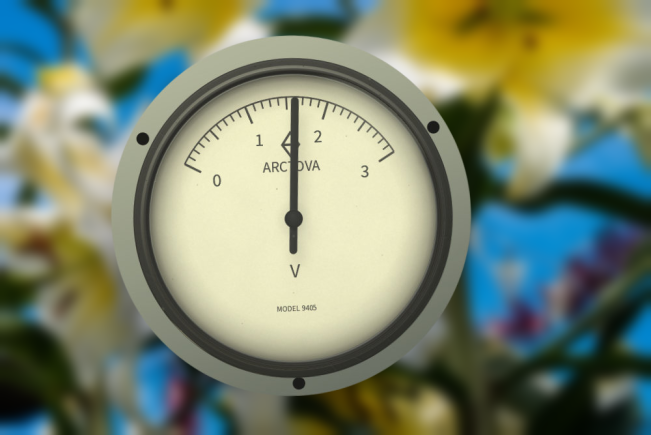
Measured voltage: 1.6 V
